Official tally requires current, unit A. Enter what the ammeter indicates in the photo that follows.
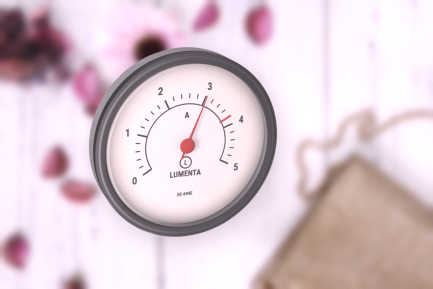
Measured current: 3 A
